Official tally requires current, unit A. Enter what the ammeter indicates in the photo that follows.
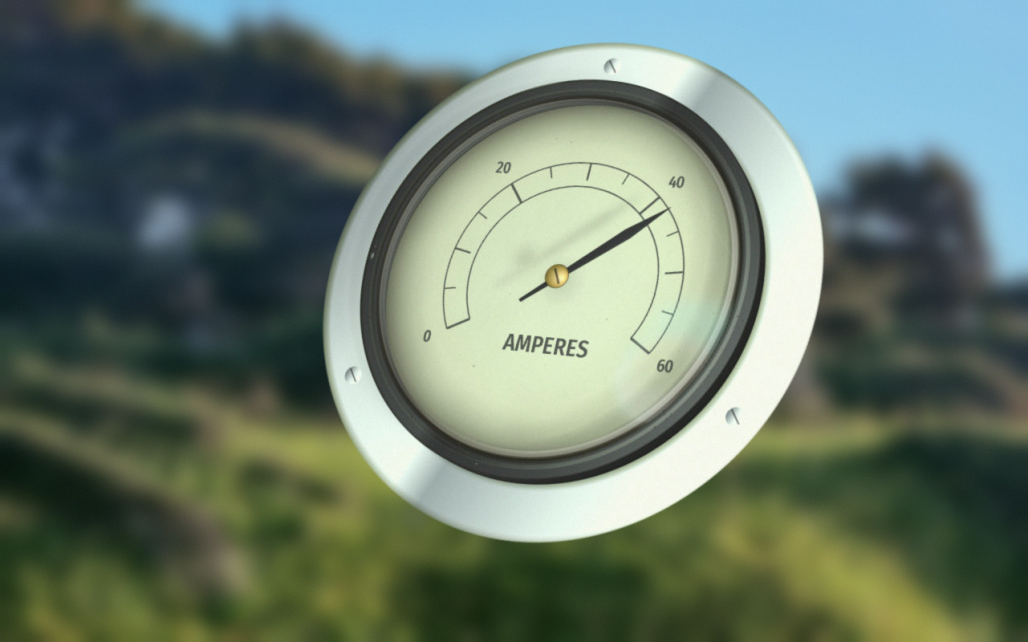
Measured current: 42.5 A
